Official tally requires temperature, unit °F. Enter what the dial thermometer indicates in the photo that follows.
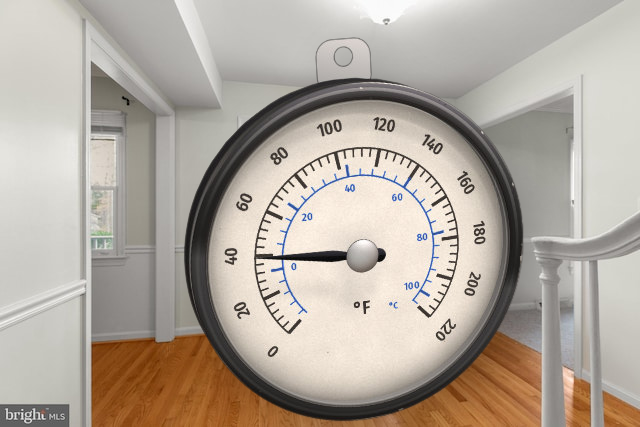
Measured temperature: 40 °F
